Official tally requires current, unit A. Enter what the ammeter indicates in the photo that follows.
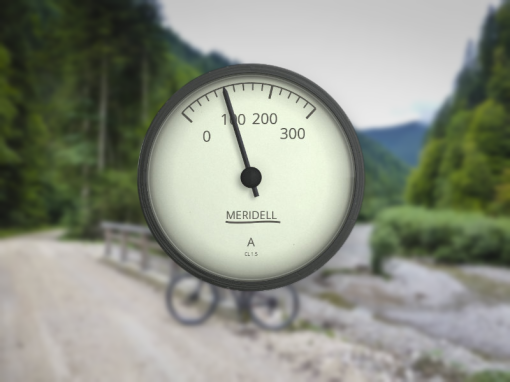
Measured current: 100 A
